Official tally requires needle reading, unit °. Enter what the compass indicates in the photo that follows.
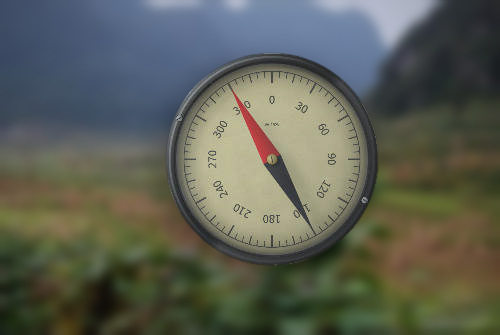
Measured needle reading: 330 °
